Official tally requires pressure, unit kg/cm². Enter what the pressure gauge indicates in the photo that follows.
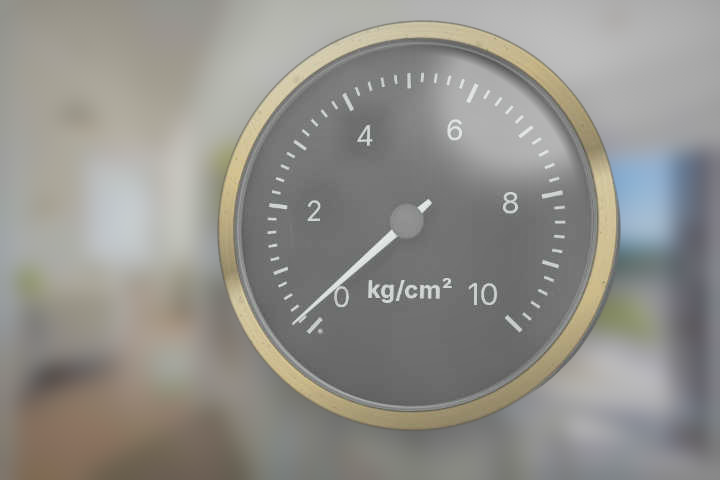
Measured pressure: 0.2 kg/cm²
